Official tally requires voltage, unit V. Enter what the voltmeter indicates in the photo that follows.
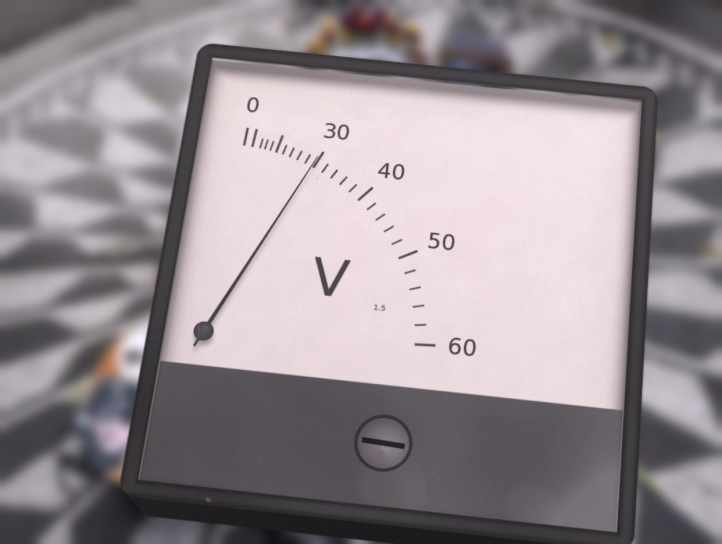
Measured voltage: 30 V
